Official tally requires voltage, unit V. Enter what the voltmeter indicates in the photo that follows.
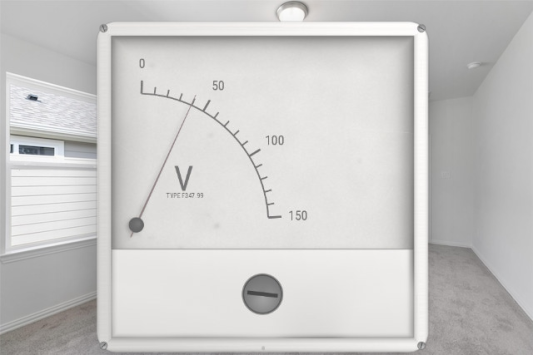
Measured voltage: 40 V
